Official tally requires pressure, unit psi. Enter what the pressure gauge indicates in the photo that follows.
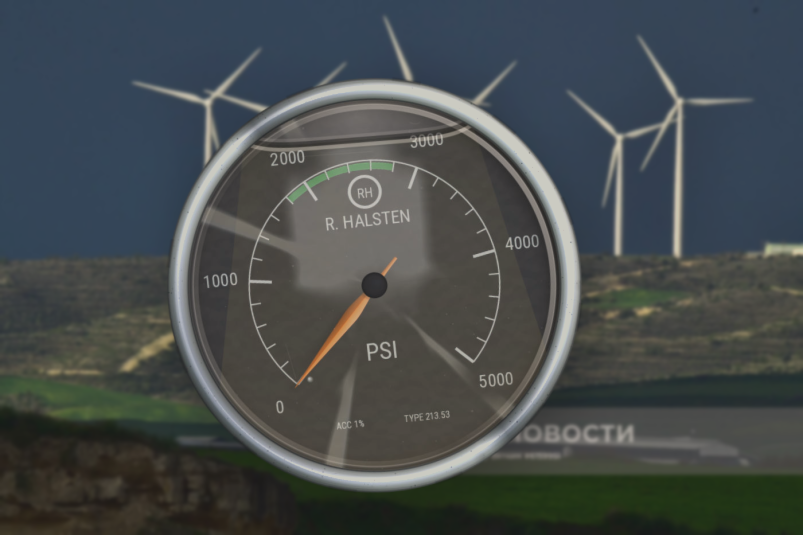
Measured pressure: 0 psi
